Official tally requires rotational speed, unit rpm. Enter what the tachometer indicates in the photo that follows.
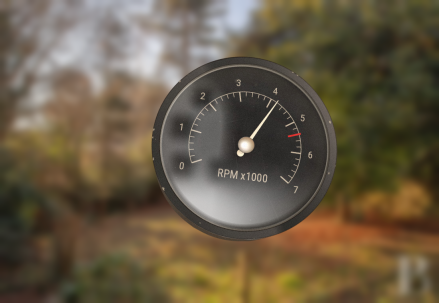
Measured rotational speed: 4200 rpm
